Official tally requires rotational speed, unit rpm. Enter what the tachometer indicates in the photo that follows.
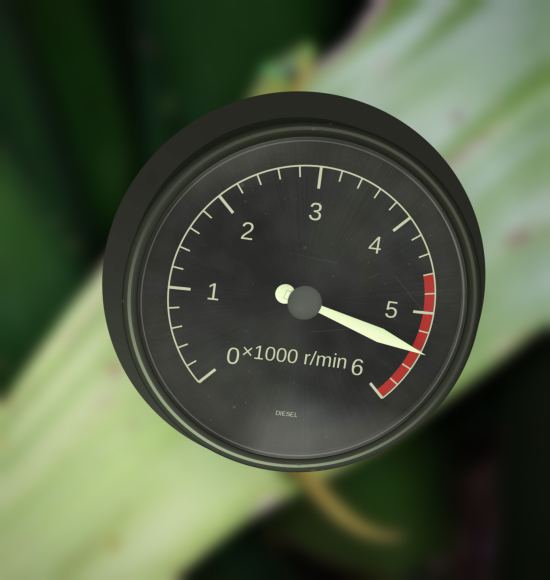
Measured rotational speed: 5400 rpm
